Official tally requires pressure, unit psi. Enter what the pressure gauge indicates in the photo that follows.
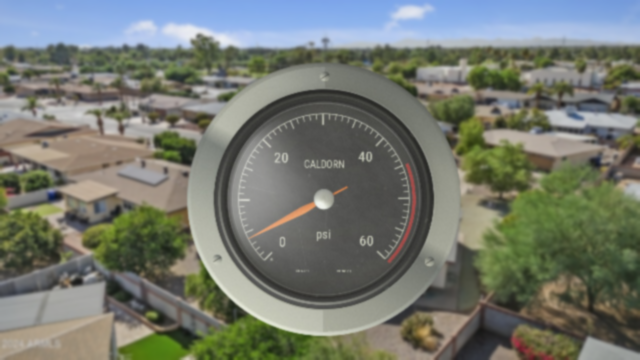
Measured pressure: 4 psi
